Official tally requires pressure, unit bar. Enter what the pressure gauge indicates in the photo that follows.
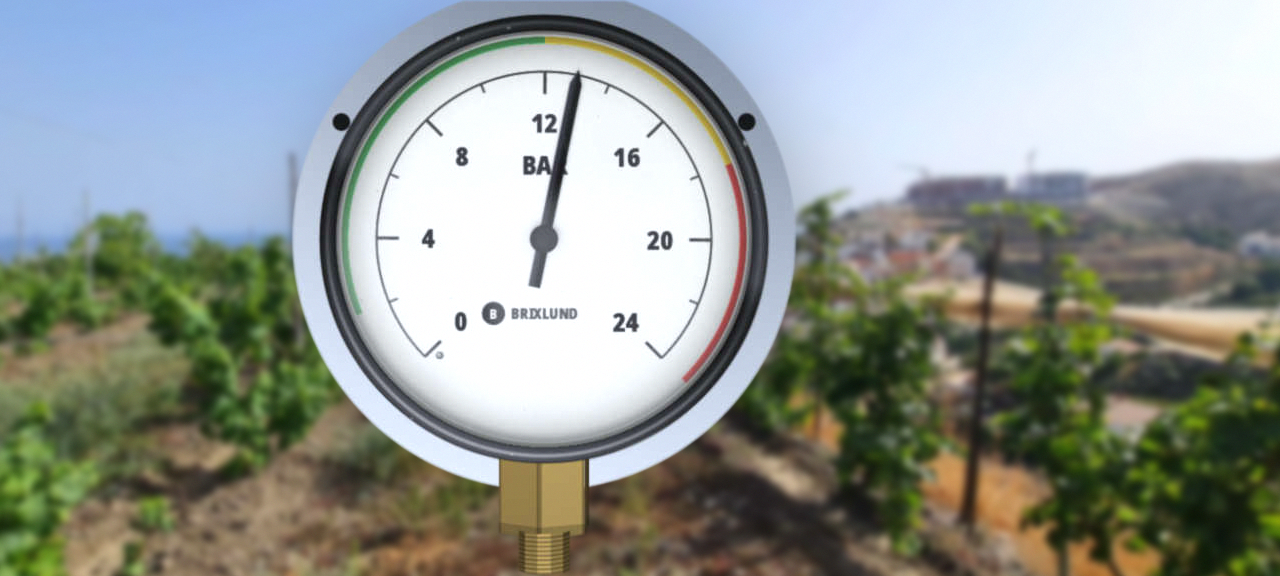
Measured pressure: 13 bar
